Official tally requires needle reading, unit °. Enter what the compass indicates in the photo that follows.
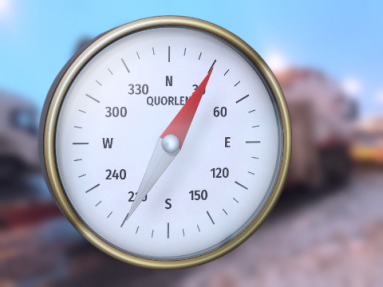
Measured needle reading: 30 °
